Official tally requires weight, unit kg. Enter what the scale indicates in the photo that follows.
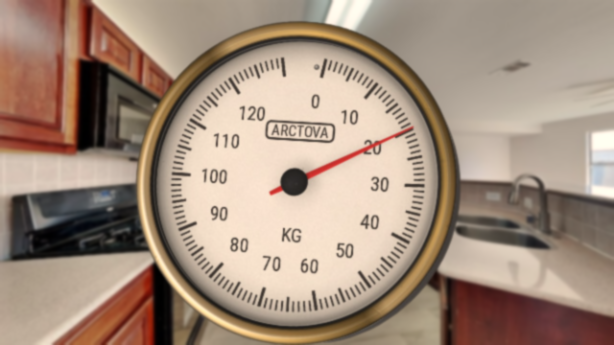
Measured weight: 20 kg
